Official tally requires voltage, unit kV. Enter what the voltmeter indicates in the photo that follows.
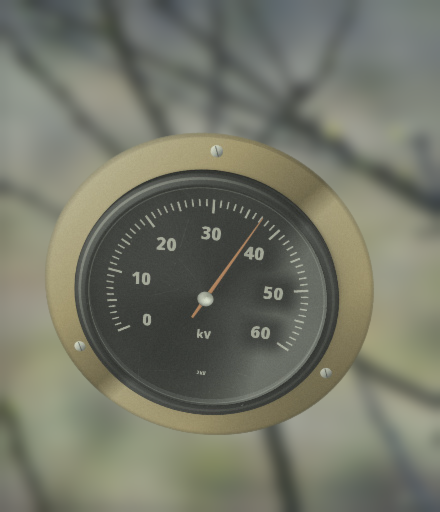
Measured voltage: 37 kV
